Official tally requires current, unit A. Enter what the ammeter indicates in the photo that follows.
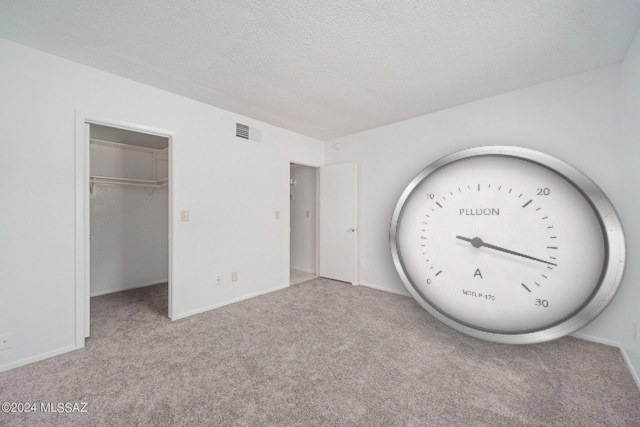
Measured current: 26.5 A
